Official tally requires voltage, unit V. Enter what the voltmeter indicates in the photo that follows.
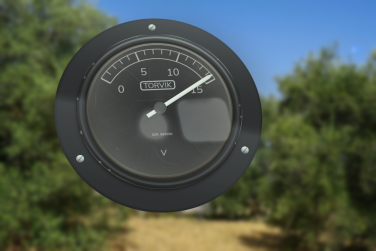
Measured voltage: 14.5 V
